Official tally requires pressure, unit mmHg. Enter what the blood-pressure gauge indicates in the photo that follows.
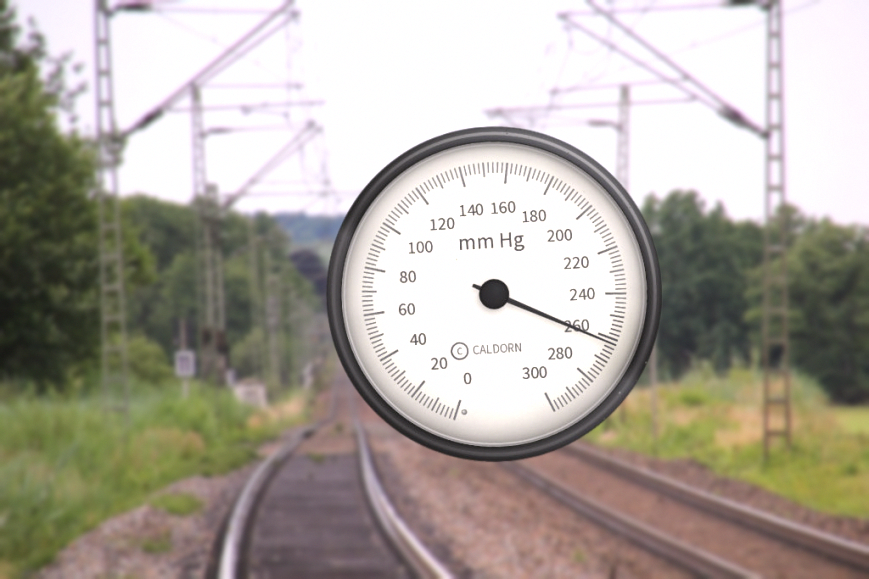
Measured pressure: 262 mmHg
